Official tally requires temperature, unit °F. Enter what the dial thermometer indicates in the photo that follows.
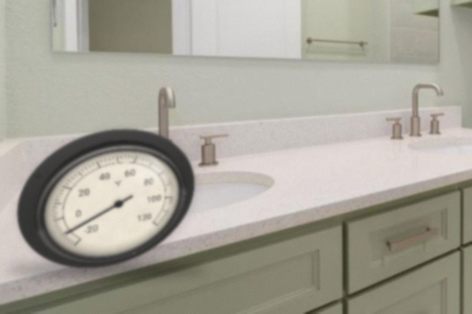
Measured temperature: -10 °F
